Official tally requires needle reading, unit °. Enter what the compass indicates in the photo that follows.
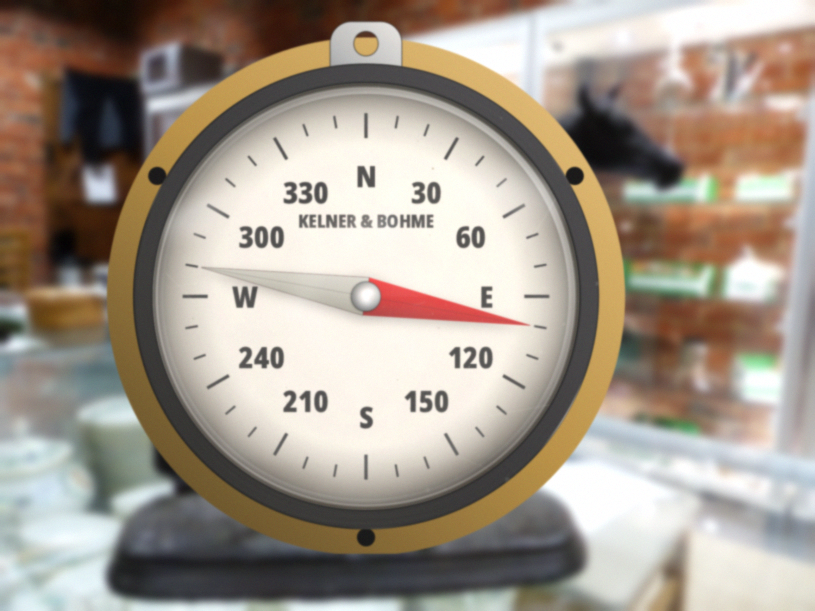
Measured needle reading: 100 °
